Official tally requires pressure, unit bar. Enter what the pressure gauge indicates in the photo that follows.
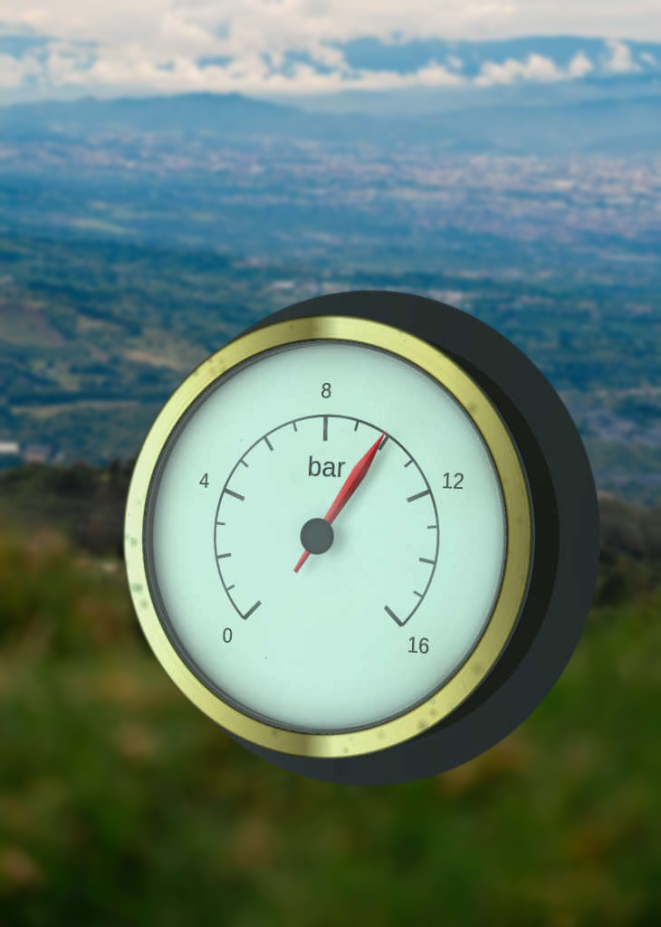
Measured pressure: 10 bar
